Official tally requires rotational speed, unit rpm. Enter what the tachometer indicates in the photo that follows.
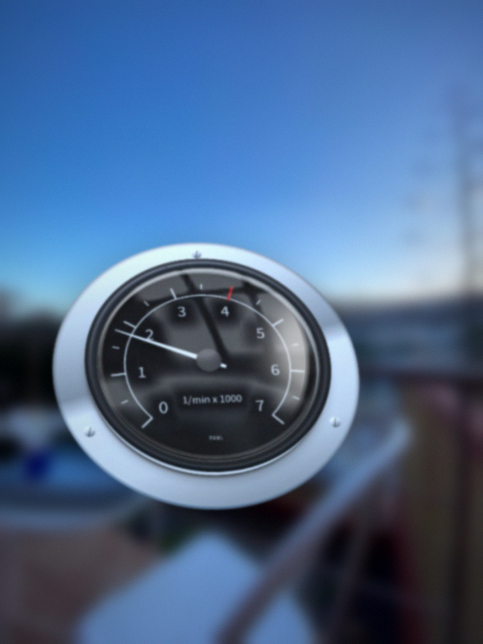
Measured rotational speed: 1750 rpm
